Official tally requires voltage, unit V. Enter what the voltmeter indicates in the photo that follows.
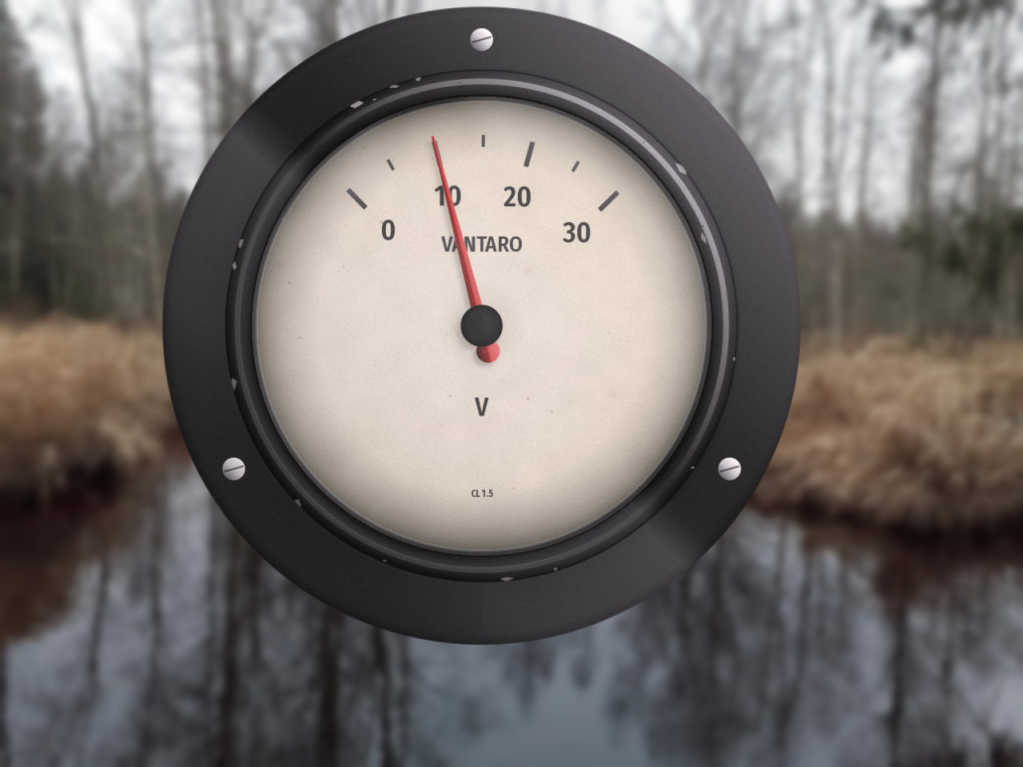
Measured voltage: 10 V
